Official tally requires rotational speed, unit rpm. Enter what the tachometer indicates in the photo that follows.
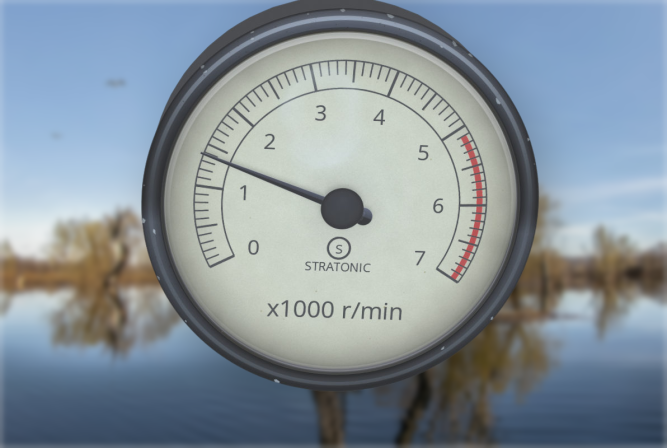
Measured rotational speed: 1400 rpm
